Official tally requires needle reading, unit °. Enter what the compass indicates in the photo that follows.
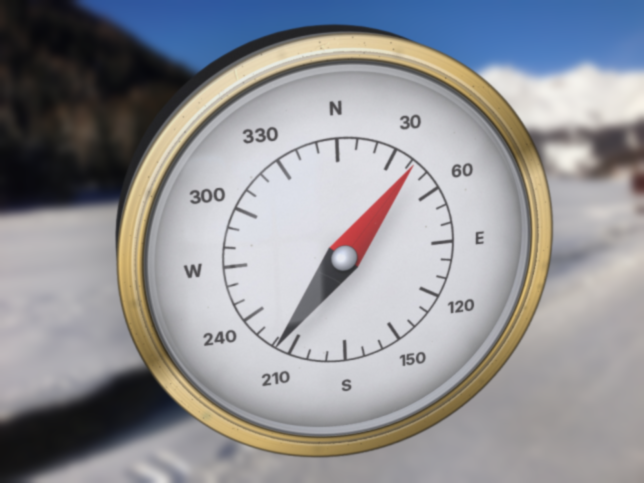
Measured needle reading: 40 °
